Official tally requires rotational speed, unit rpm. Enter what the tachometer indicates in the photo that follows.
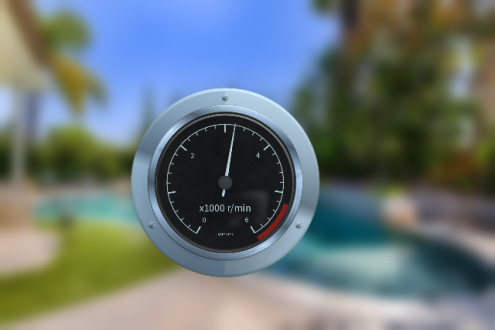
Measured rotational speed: 3200 rpm
